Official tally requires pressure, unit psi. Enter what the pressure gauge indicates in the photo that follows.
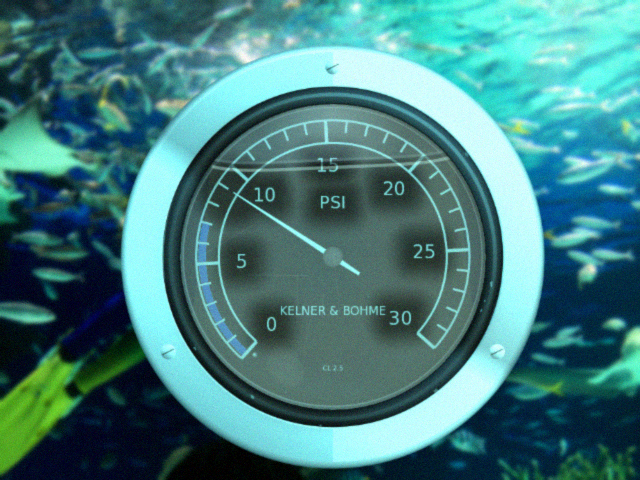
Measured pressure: 9 psi
